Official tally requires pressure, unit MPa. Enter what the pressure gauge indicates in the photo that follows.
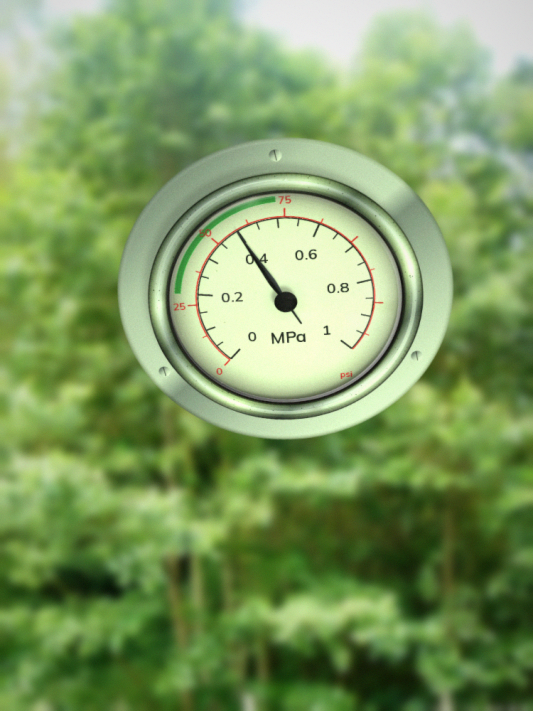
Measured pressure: 0.4 MPa
